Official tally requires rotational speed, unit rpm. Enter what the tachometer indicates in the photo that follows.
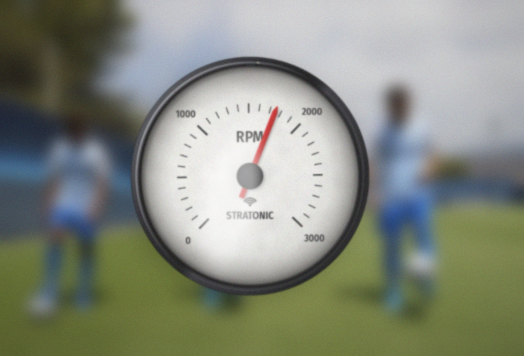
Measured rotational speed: 1750 rpm
